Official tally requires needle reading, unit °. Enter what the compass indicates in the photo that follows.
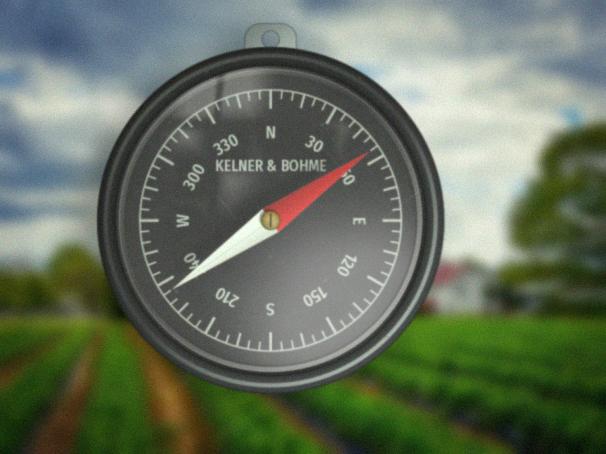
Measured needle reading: 55 °
